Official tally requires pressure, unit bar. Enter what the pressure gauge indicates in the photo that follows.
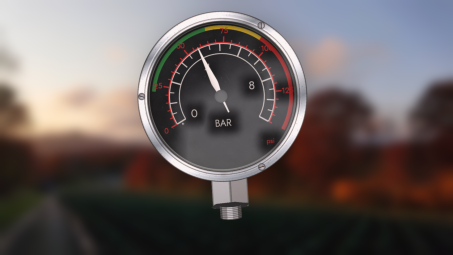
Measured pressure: 4 bar
